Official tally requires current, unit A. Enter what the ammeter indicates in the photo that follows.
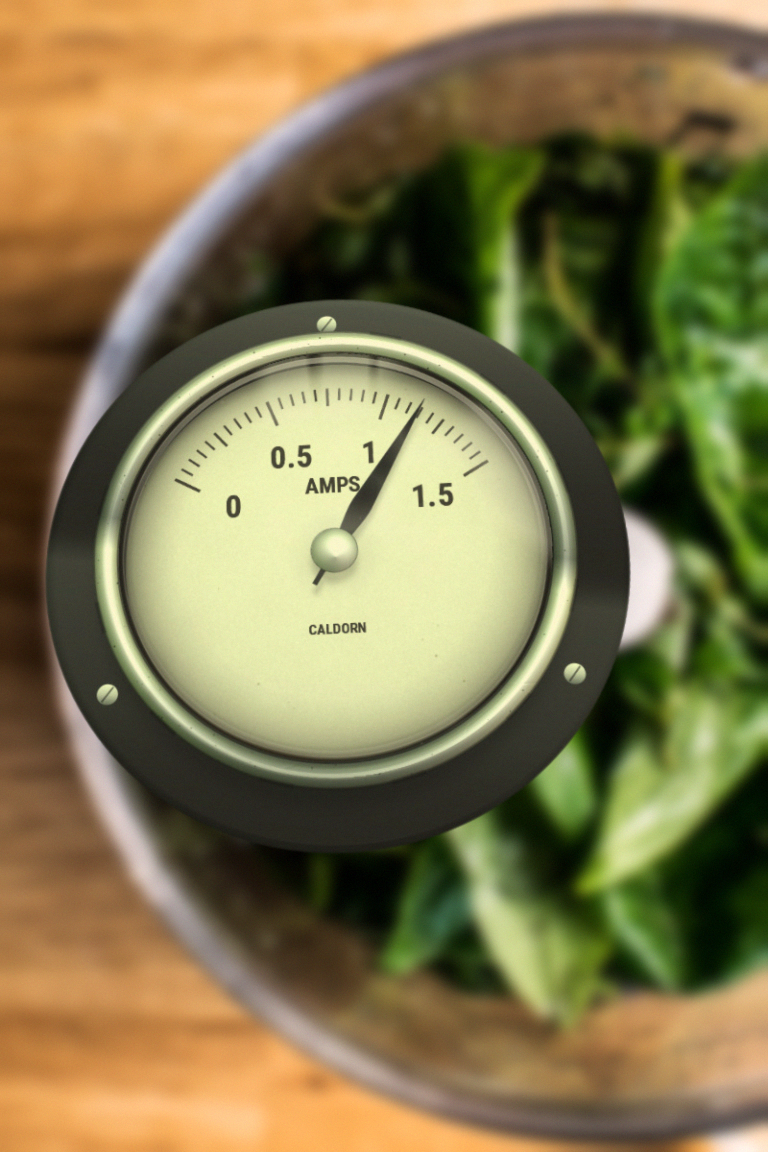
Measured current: 1.15 A
